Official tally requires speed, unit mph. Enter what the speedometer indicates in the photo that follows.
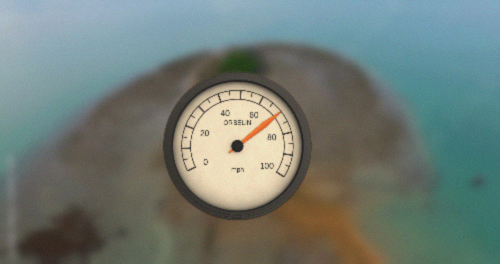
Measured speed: 70 mph
